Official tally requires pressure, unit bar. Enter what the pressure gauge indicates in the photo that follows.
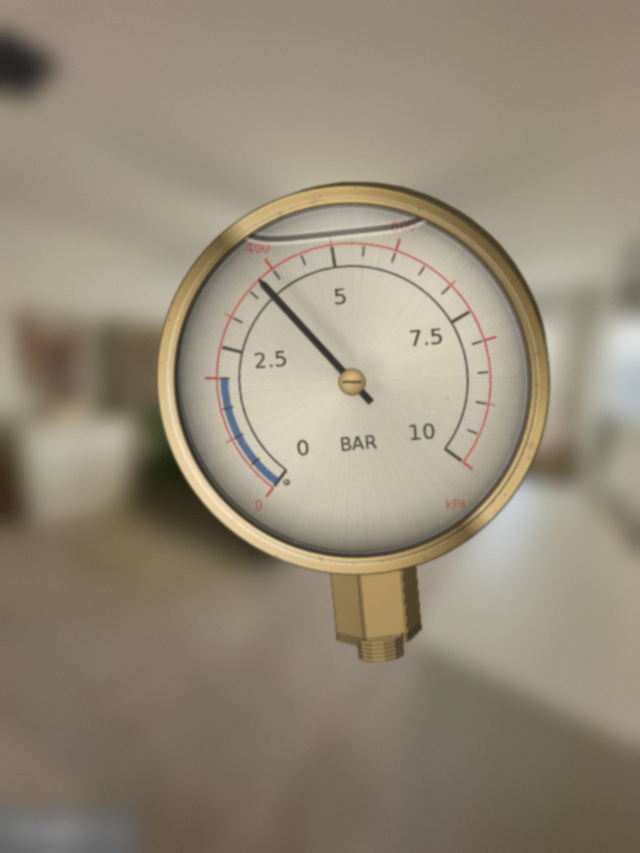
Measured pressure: 3.75 bar
